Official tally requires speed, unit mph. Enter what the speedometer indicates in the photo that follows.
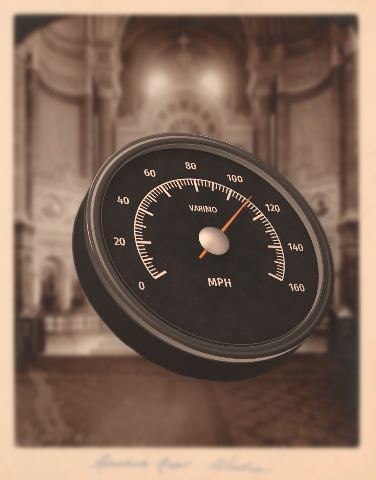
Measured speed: 110 mph
